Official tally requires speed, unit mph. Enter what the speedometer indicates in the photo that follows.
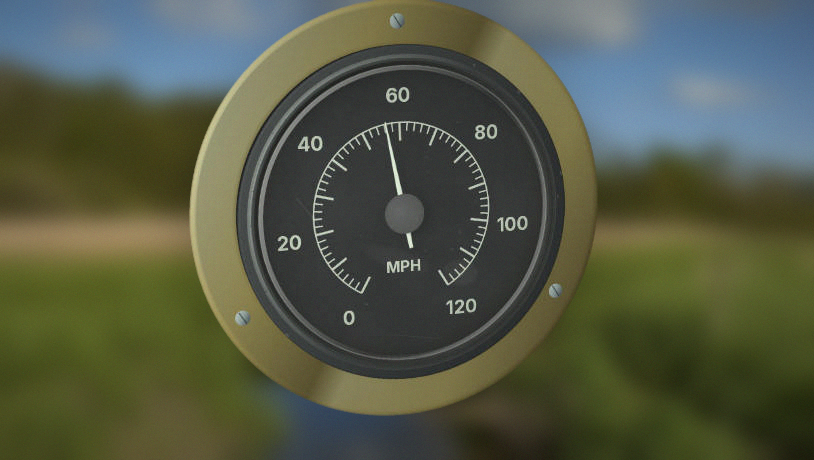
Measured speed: 56 mph
